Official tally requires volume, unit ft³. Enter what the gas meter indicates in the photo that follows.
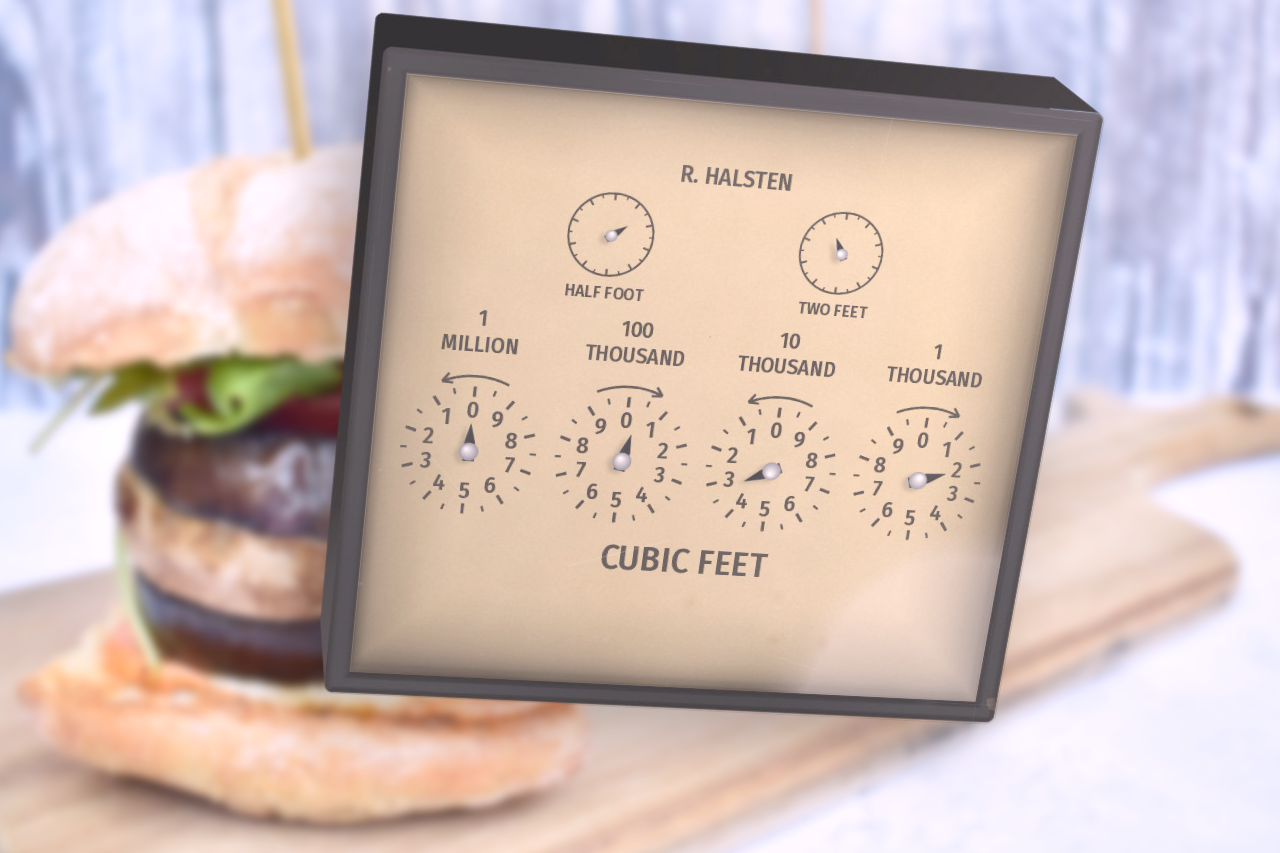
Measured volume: 3200 ft³
